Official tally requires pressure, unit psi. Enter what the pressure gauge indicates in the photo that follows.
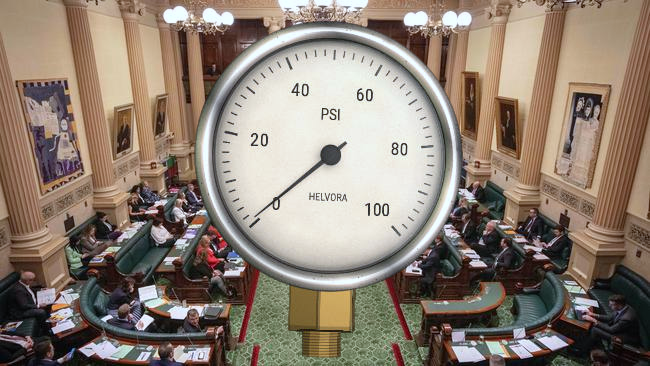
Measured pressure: 1 psi
